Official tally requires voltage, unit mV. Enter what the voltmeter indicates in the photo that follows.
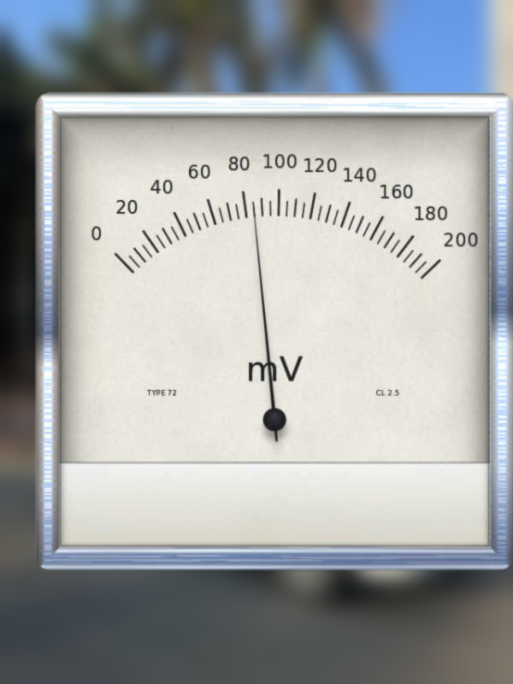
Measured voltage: 85 mV
